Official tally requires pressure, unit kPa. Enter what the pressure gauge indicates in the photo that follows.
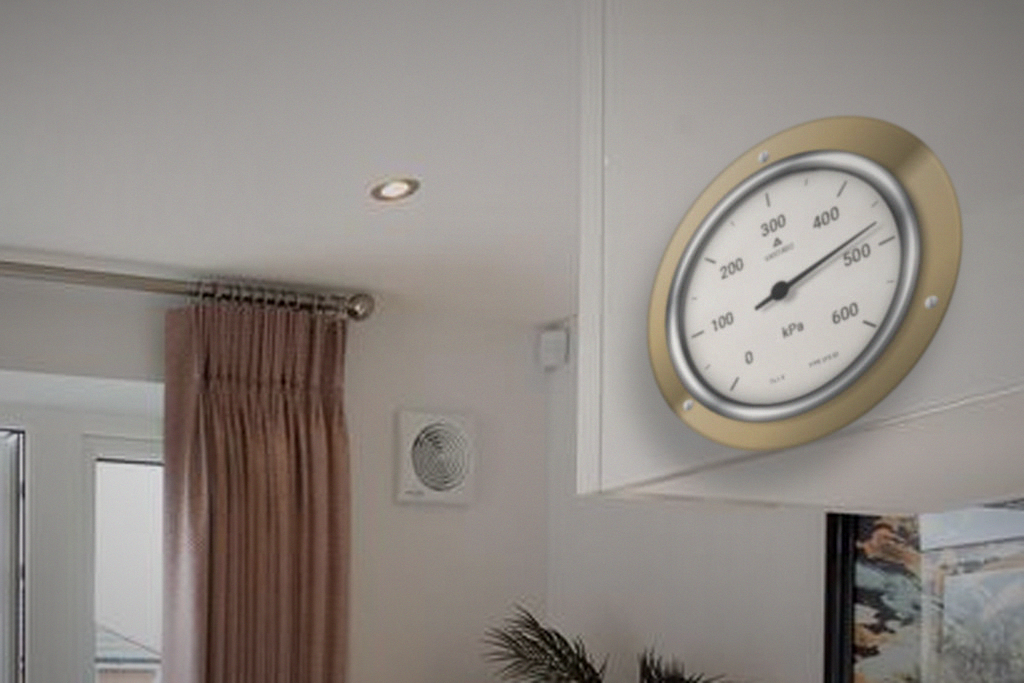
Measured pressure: 475 kPa
